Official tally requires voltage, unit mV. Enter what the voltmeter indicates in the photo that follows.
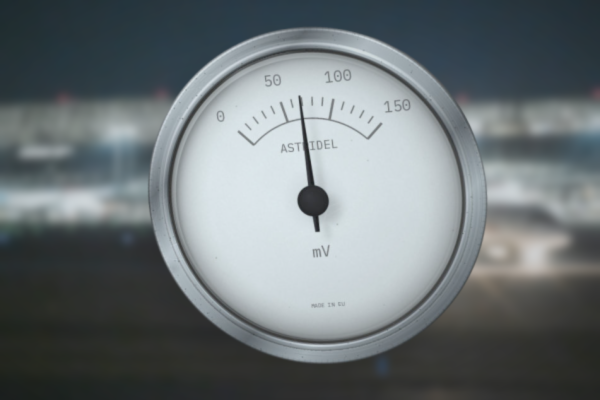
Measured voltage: 70 mV
